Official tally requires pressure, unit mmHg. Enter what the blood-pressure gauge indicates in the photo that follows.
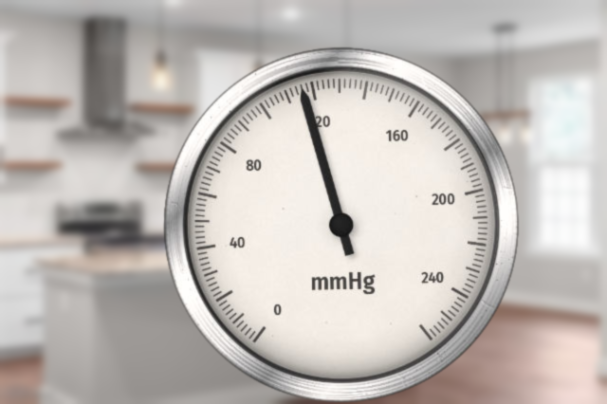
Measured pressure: 116 mmHg
